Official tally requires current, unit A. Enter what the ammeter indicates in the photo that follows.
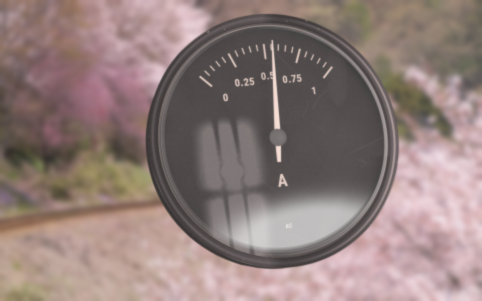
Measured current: 0.55 A
